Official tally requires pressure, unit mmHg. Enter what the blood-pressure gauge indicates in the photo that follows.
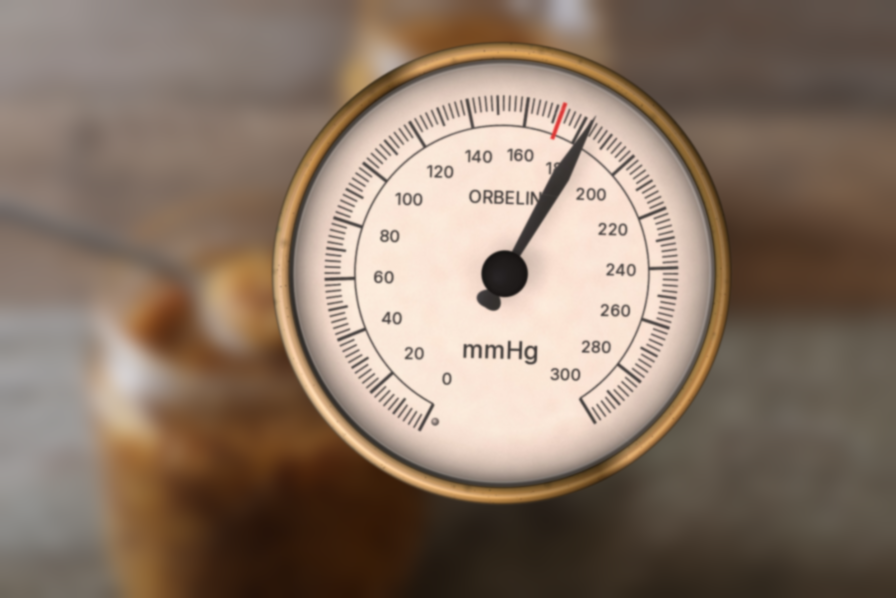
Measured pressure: 182 mmHg
